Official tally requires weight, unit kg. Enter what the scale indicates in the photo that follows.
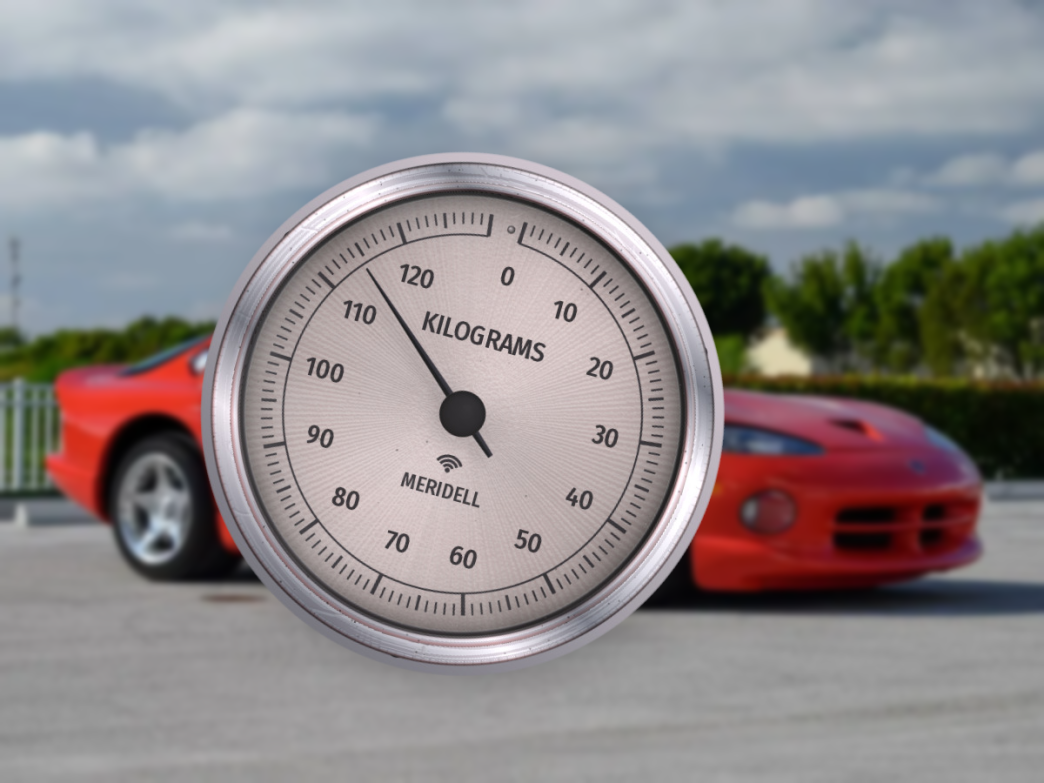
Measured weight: 114.5 kg
